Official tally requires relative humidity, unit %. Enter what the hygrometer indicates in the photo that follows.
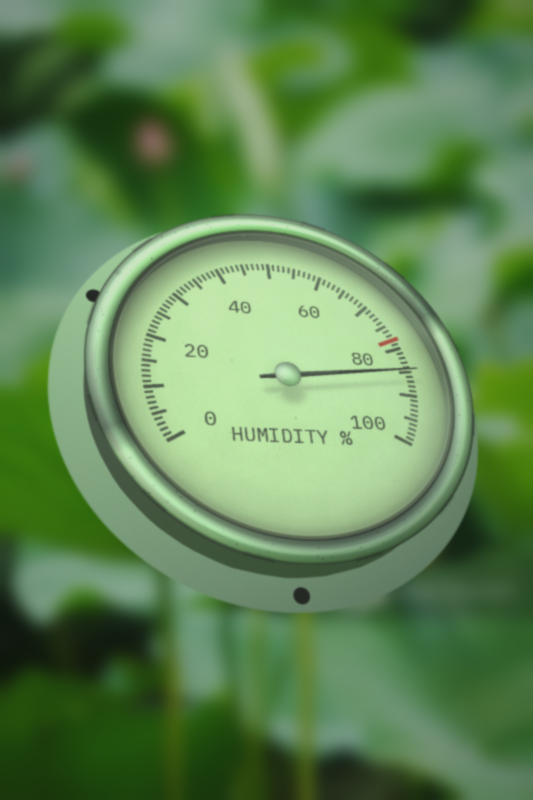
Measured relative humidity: 85 %
